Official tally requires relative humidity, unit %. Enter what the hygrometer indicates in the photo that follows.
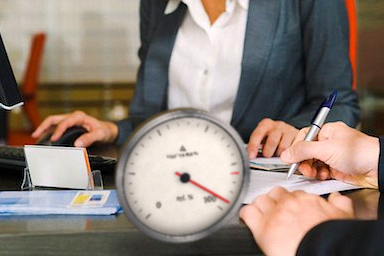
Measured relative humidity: 96 %
